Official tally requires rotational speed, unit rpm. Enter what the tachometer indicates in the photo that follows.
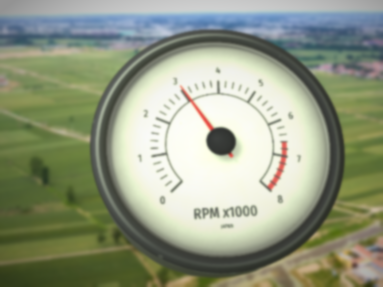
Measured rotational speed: 3000 rpm
